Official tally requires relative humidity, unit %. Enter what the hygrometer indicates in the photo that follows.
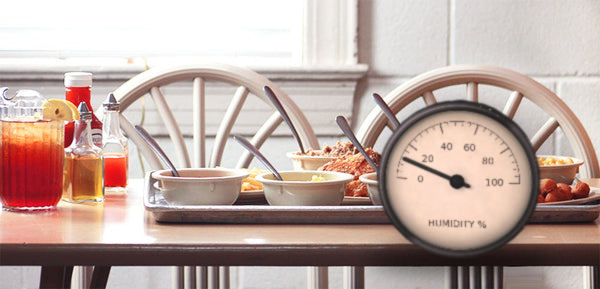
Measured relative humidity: 12 %
